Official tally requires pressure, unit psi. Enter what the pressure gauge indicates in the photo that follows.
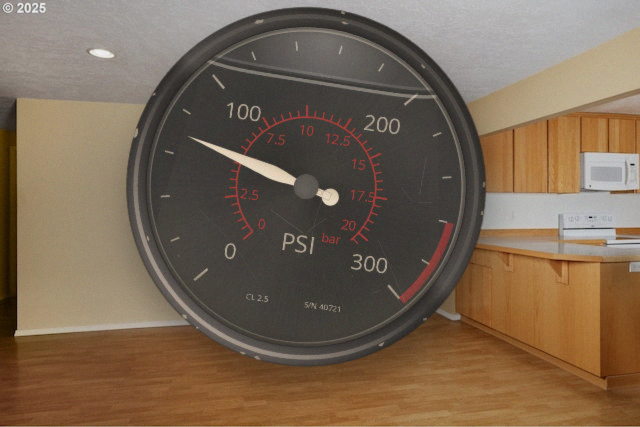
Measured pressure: 70 psi
